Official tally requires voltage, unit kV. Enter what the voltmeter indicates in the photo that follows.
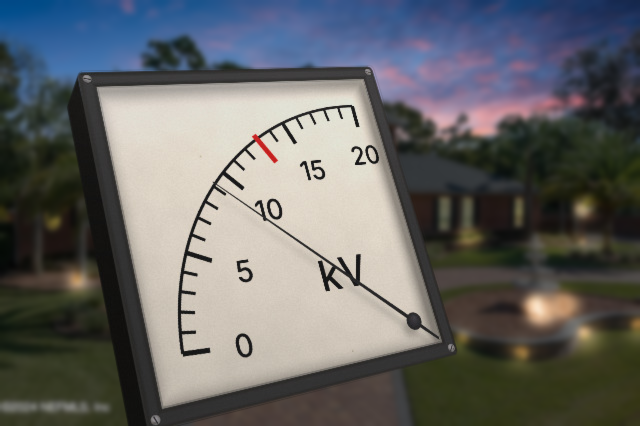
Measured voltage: 9 kV
